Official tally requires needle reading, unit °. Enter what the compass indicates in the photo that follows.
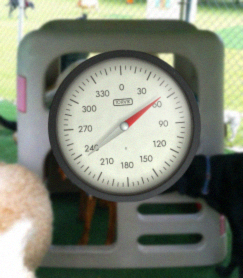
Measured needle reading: 55 °
